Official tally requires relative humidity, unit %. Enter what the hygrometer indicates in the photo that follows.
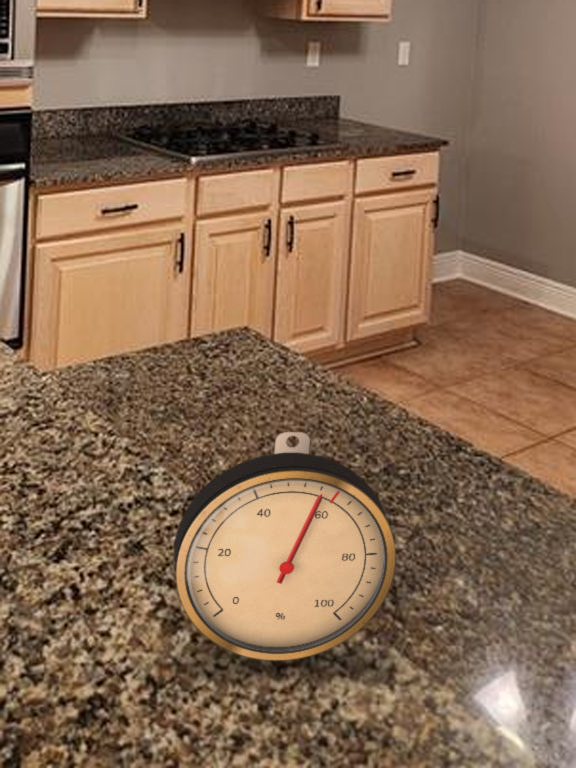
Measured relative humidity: 56 %
